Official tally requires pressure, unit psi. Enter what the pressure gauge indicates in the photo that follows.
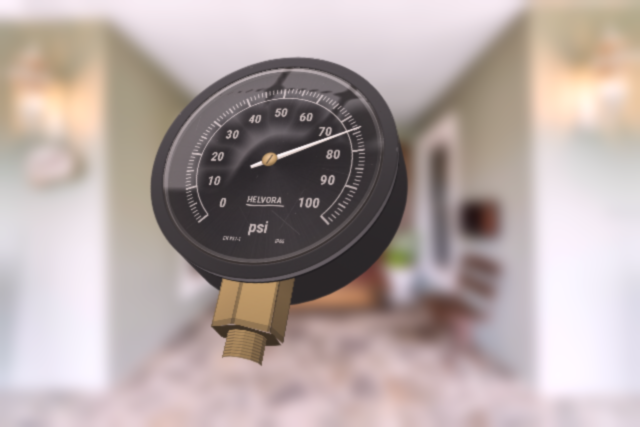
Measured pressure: 75 psi
